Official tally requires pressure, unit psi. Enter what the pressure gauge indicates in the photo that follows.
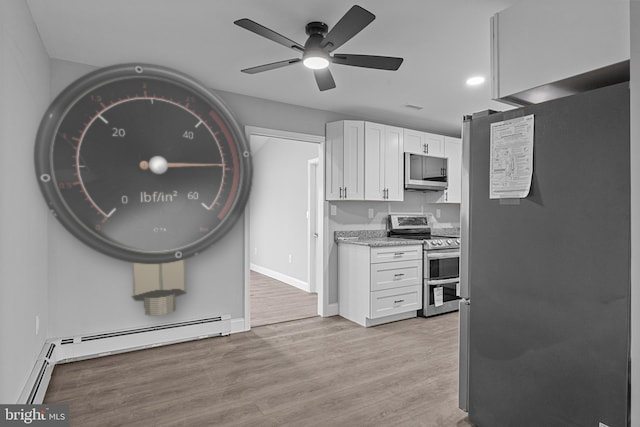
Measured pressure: 50 psi
